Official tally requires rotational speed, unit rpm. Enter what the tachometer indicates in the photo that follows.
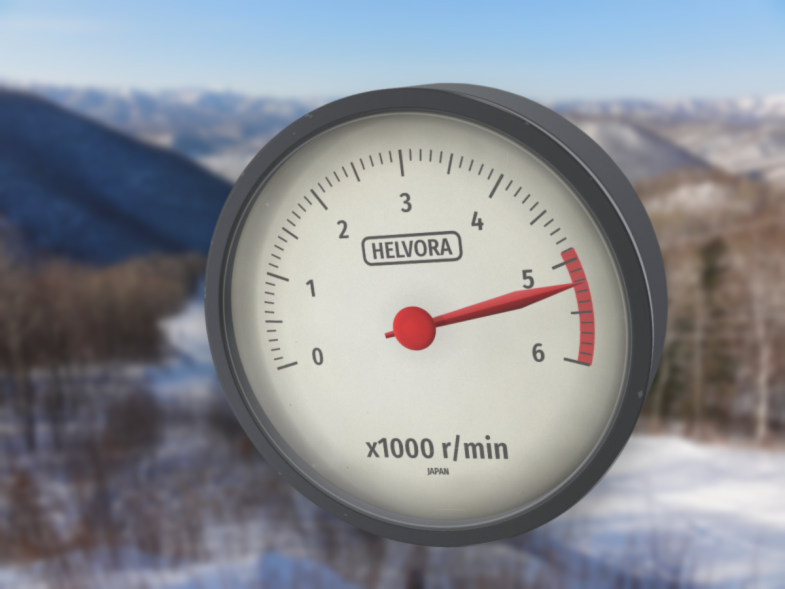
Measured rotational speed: 5200 rpm
